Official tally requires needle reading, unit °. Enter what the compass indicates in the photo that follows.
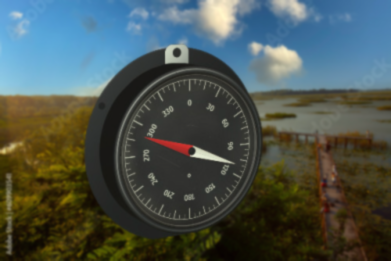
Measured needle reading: 290 °
